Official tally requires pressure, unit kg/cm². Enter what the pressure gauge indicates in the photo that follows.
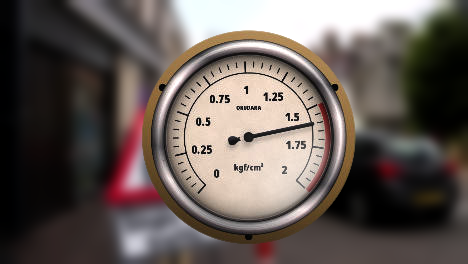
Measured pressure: 1.6 kg/cm²
